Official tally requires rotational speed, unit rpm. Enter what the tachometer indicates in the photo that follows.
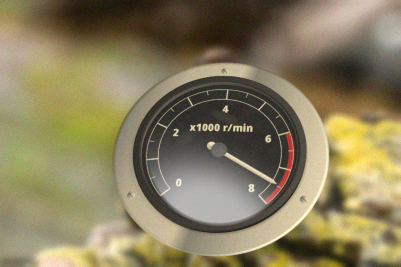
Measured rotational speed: 7500 rpm
